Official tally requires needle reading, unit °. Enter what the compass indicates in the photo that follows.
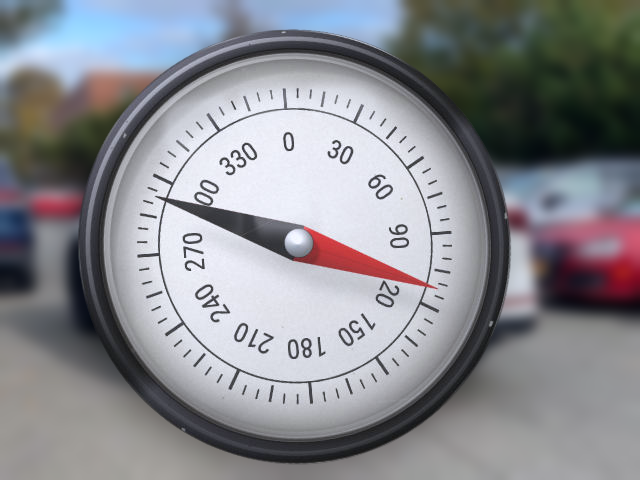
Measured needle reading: 112.5 °
